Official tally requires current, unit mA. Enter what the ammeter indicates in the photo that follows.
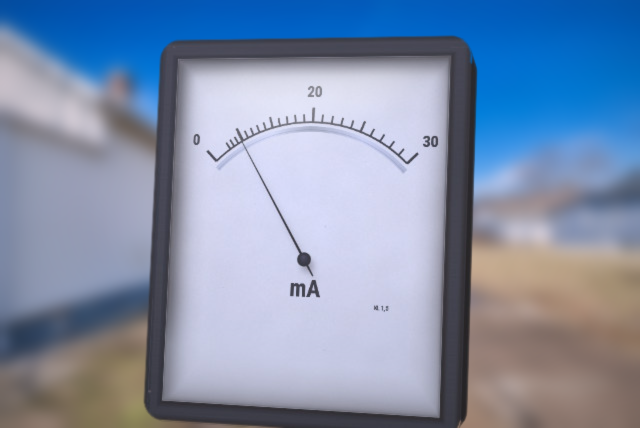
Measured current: 10 mA
